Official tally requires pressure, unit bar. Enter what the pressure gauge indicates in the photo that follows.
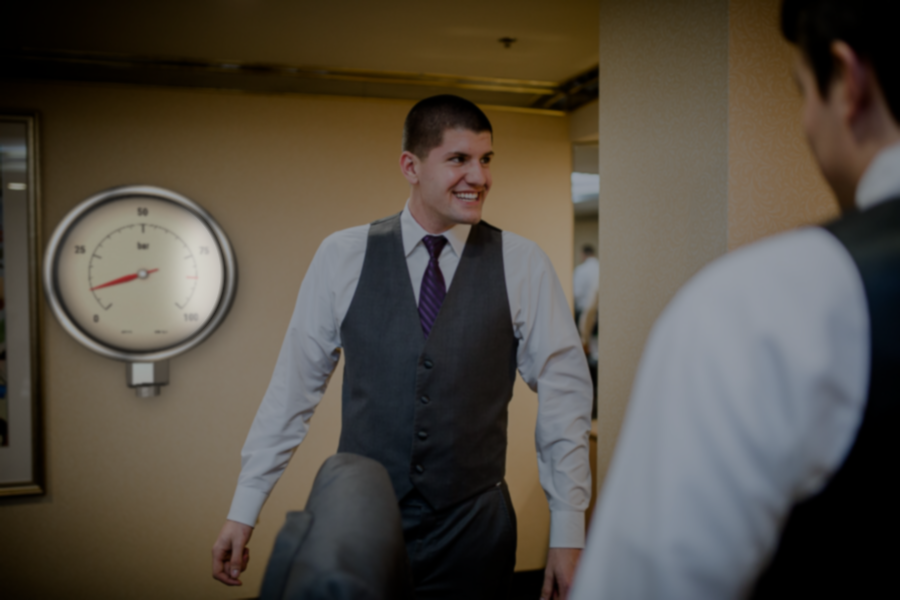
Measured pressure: 10 bar
